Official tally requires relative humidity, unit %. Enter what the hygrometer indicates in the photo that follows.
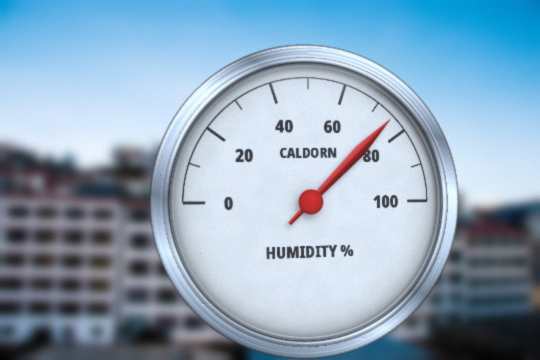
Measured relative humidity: 75 %
